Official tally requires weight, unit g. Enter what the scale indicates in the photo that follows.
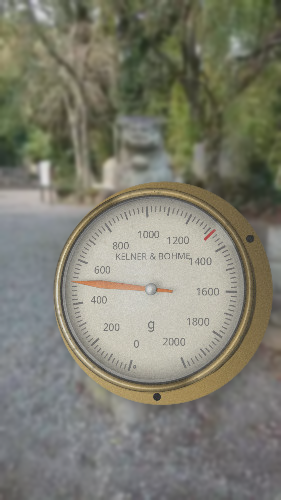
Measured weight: 500 g
